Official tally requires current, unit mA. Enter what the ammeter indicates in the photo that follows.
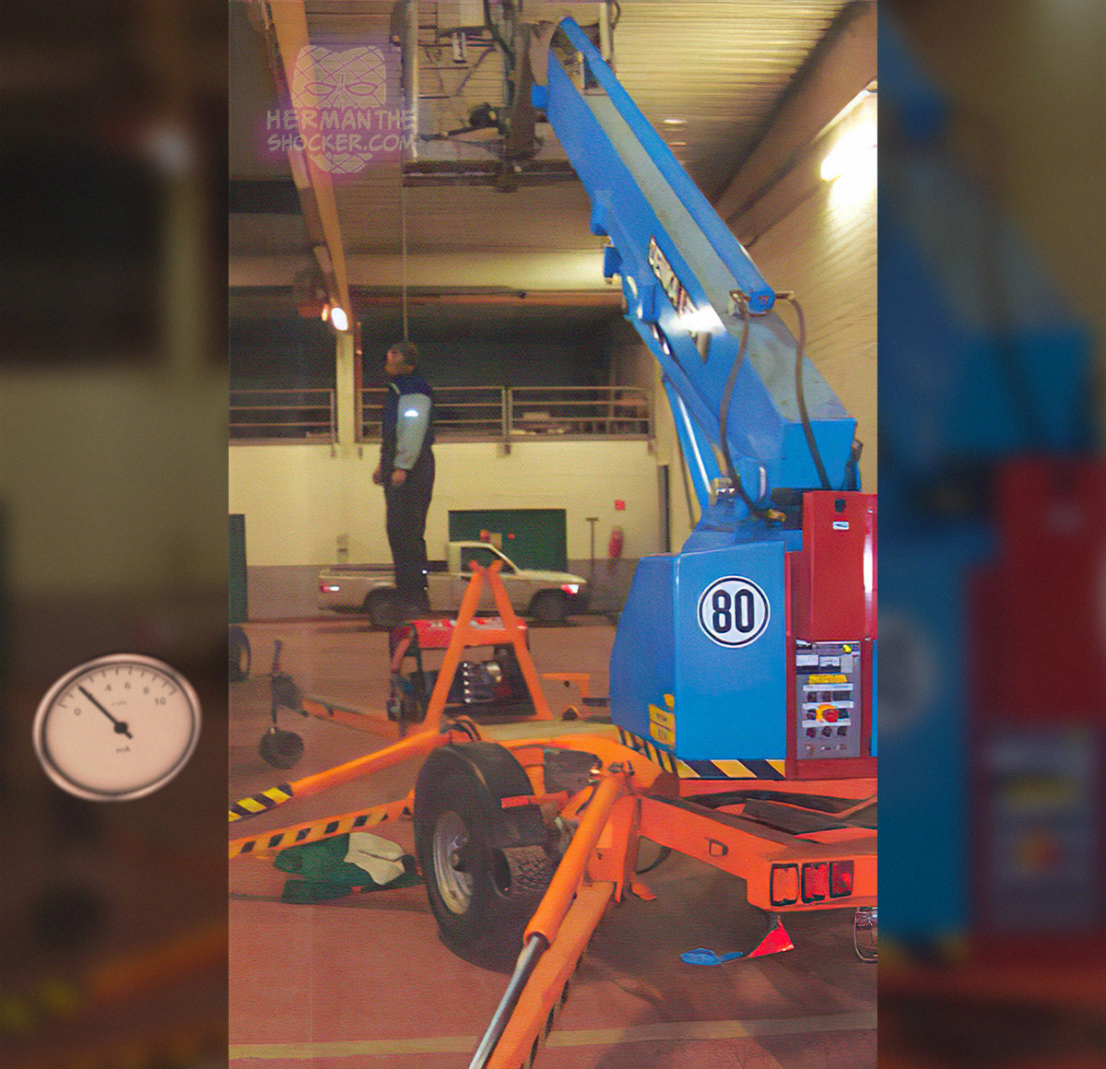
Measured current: 2 mA
